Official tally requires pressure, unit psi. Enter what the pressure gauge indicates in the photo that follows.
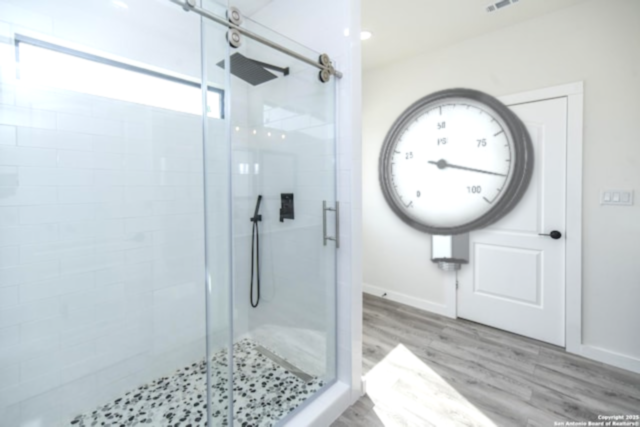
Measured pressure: 90 psi
